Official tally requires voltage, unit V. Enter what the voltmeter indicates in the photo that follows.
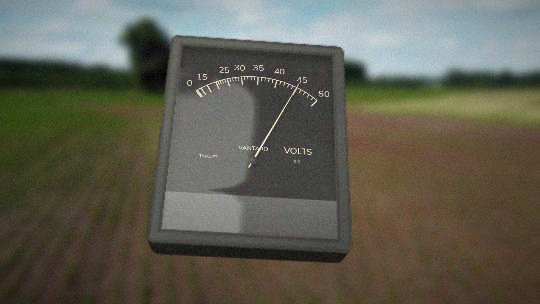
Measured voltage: 45 V
